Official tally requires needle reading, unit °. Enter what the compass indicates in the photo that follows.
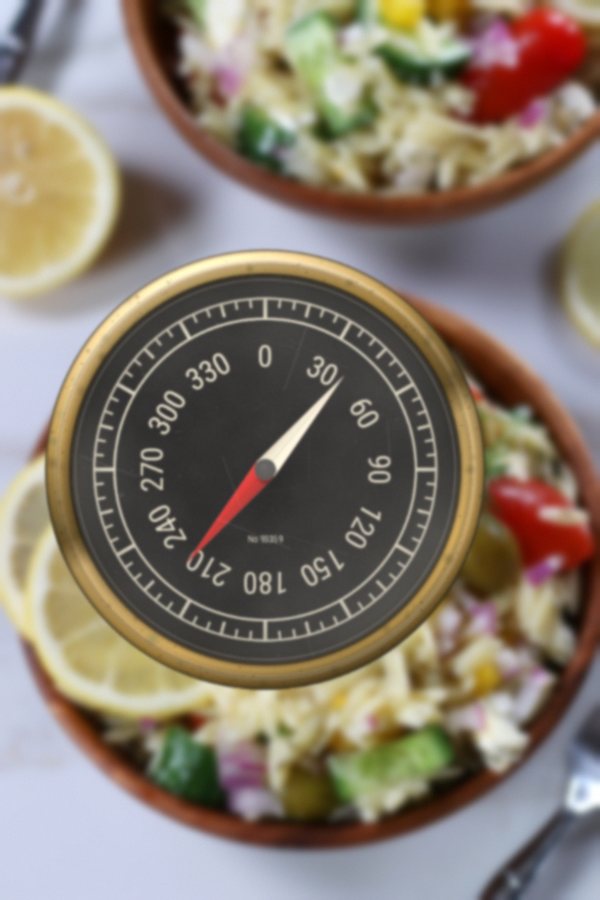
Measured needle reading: 220 °
